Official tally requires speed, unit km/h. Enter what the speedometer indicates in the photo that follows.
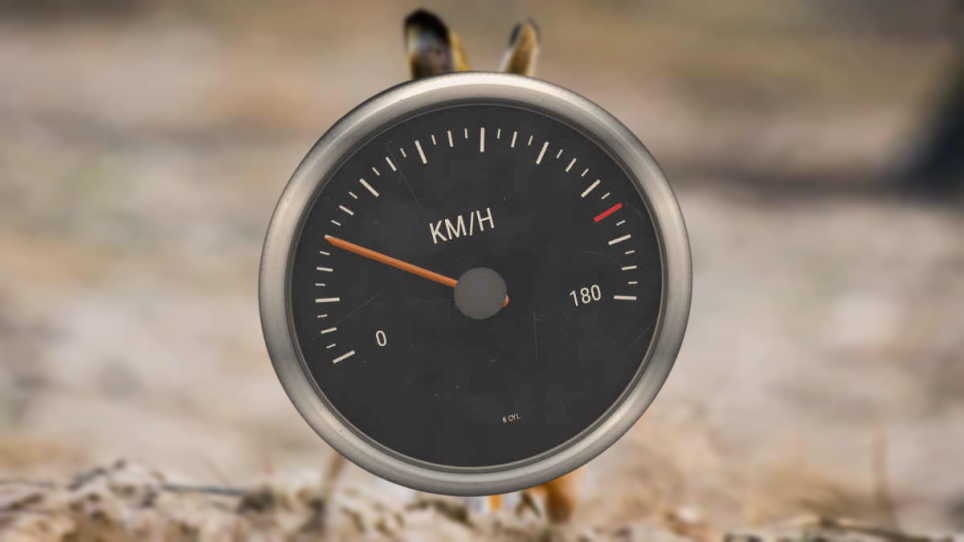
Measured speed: 40 km/h
